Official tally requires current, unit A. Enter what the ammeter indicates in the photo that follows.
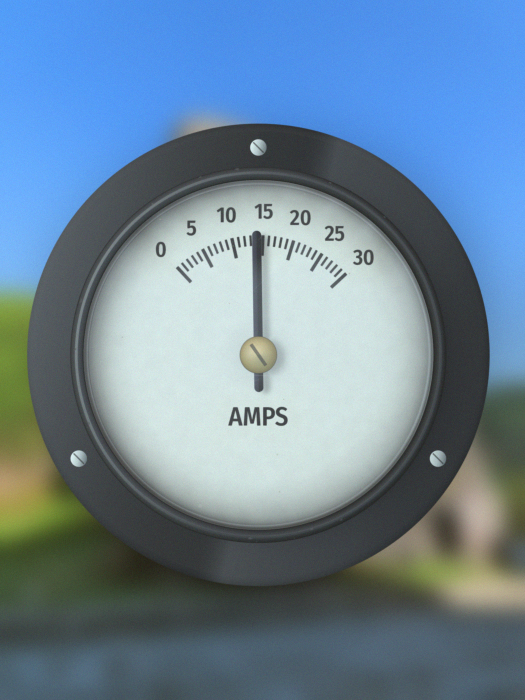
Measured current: 14 A
